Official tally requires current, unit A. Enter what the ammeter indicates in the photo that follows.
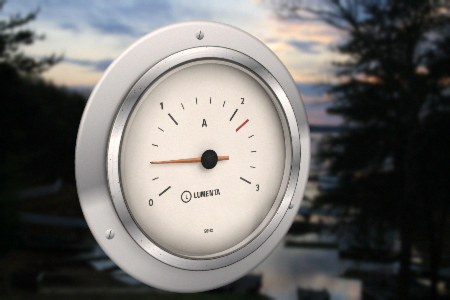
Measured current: 0.4 A
